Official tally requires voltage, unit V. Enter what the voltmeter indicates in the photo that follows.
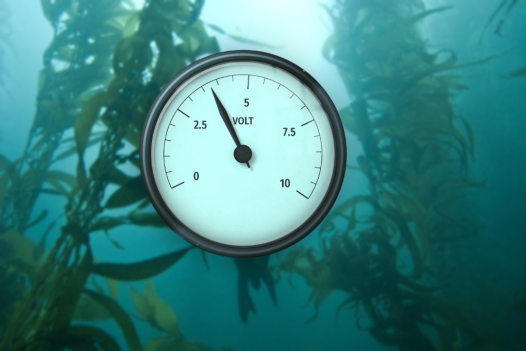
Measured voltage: 3.75 V
